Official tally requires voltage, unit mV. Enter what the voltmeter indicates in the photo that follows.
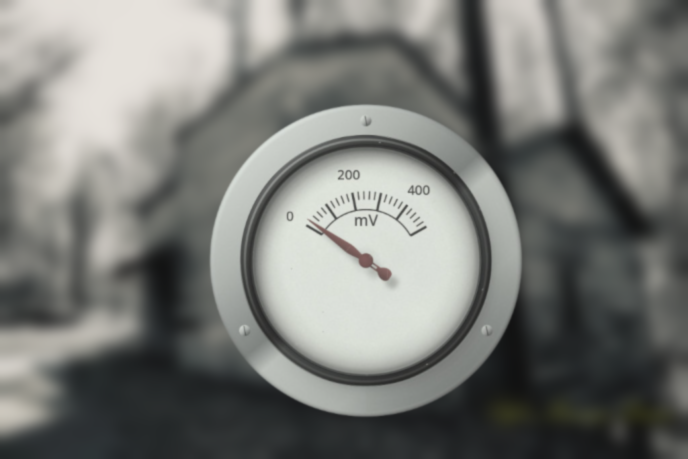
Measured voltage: 20 mV
